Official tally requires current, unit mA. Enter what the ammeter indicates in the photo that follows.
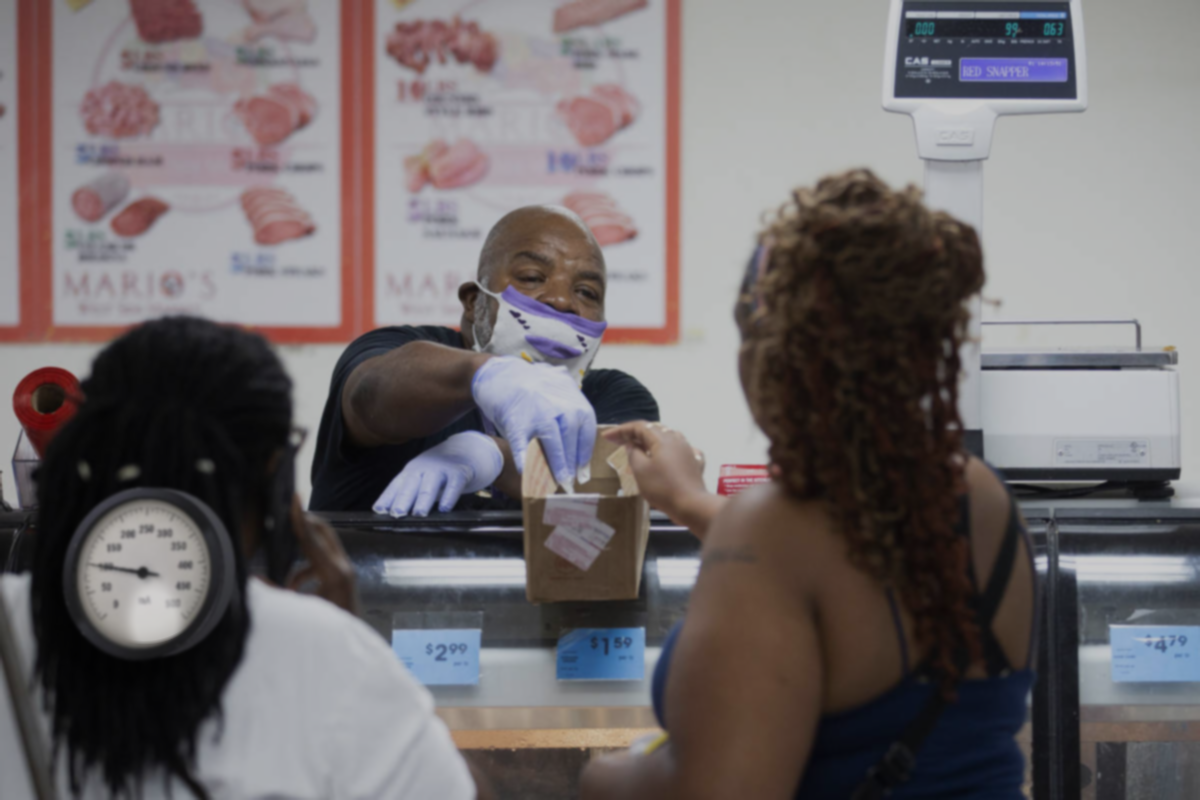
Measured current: 100 mA
